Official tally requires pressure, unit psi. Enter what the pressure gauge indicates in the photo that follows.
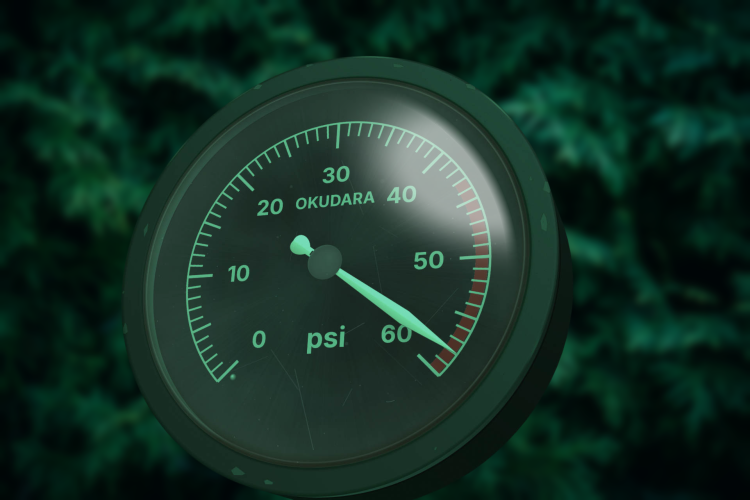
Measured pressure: 58 psi
